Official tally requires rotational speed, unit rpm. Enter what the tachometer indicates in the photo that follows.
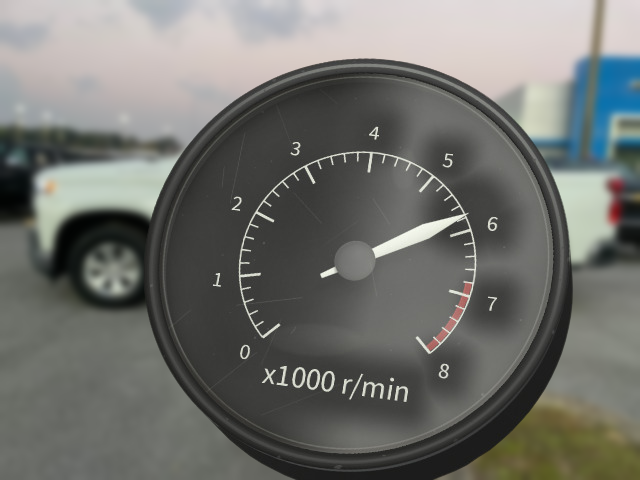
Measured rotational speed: 5800 rpm
